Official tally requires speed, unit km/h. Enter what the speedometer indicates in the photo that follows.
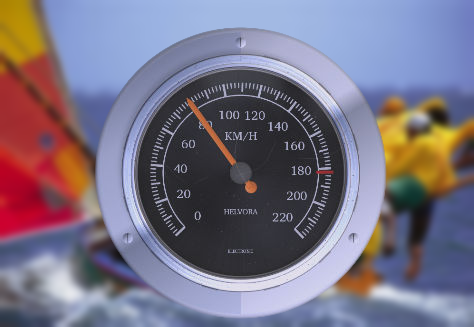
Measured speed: 80 km/h
